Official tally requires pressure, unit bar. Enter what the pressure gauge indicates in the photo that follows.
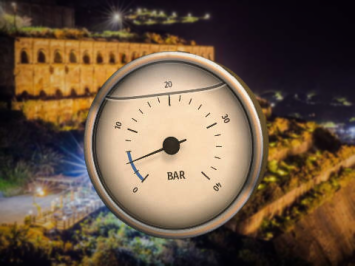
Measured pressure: 4 bar
